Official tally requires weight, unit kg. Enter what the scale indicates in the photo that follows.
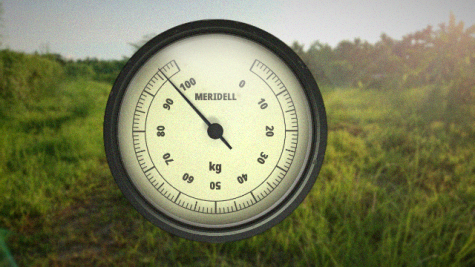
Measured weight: 96 kg
